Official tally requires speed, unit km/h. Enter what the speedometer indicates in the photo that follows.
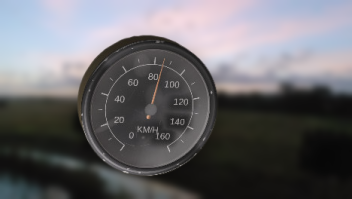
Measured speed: 85 km/h
